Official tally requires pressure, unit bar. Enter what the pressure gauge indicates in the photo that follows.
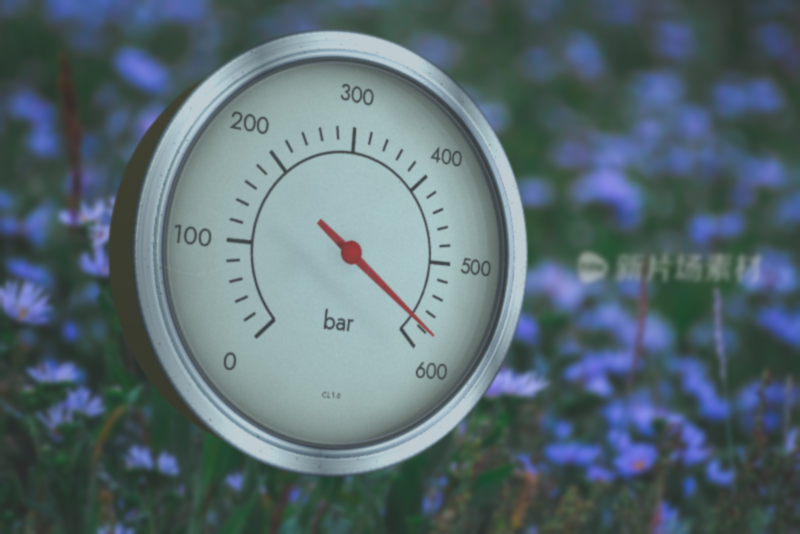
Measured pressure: 580 bar
